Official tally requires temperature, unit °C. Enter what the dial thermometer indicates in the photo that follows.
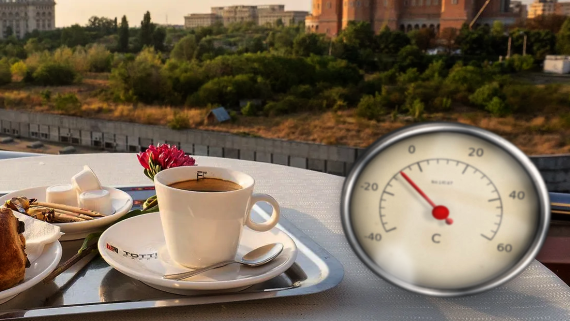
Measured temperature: -8 °C
